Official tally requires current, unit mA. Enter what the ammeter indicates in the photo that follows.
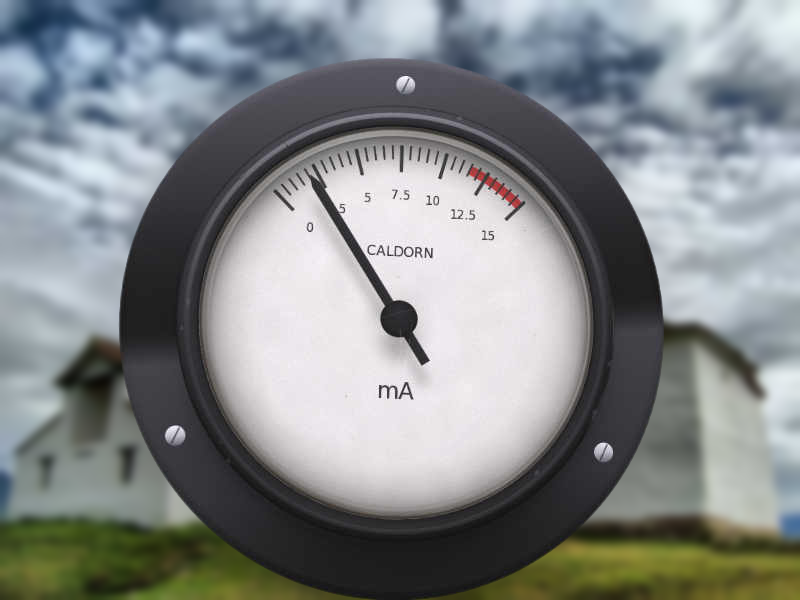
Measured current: 2 mA
